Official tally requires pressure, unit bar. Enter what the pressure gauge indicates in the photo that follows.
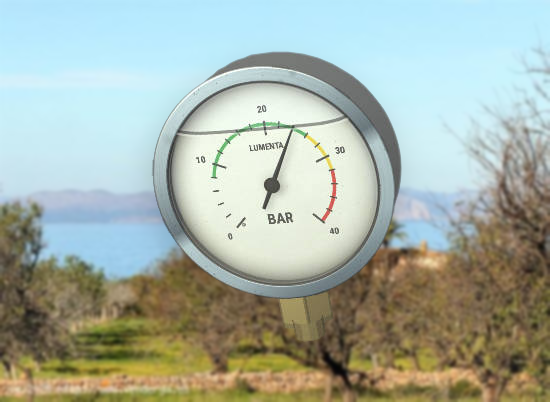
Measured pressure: 24 bar
